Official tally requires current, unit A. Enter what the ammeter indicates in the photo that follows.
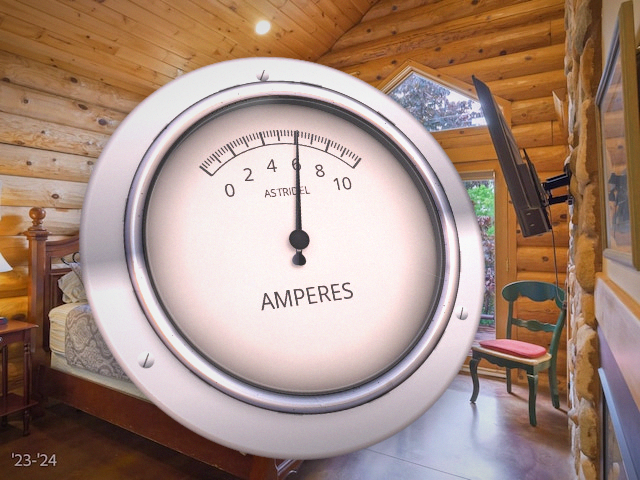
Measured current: 6 A
